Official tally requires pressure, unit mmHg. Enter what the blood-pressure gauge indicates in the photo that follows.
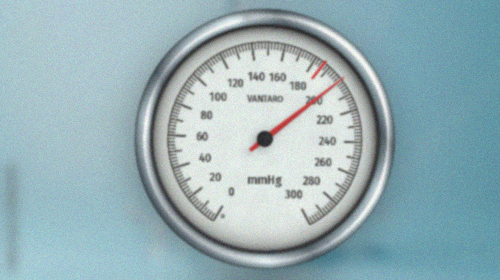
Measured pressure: 200 mmHg
